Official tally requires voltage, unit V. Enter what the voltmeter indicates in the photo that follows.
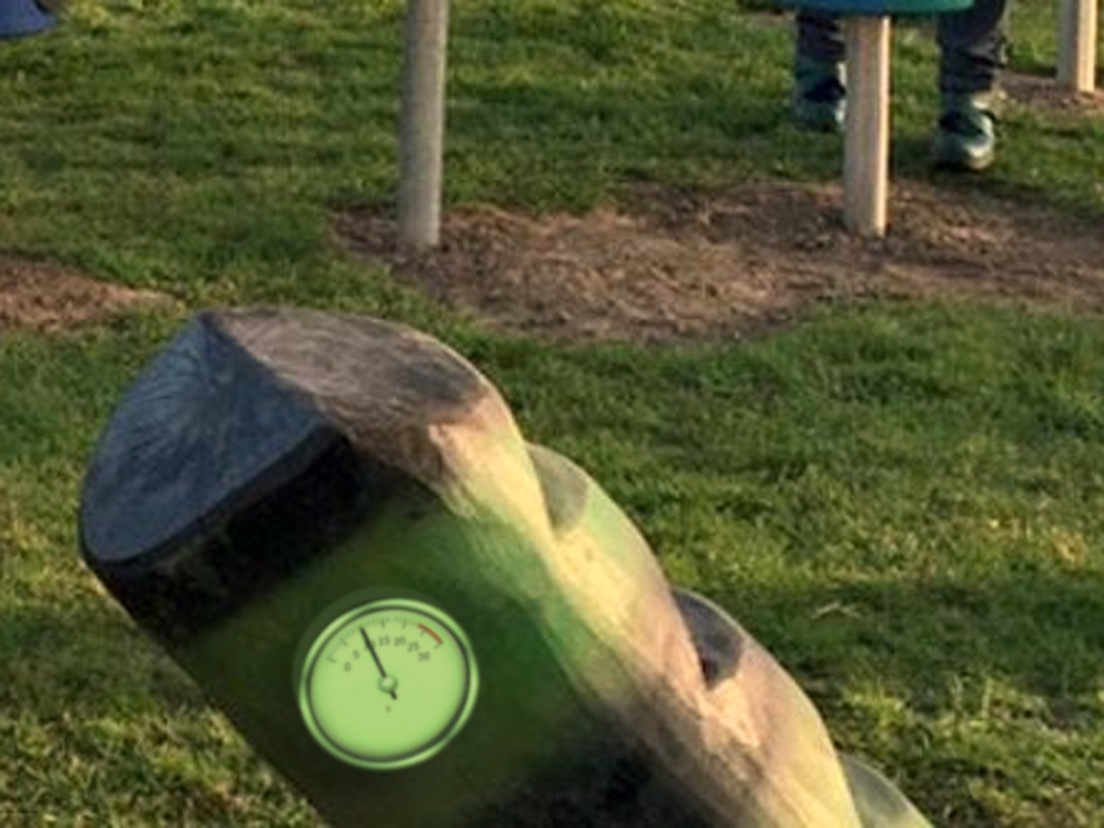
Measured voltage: 10 V
